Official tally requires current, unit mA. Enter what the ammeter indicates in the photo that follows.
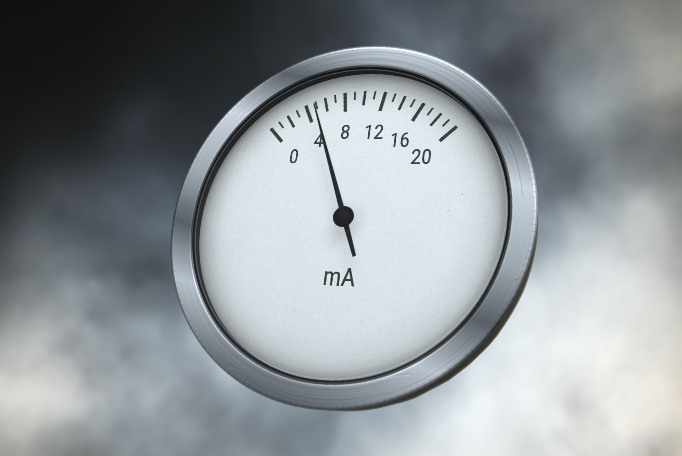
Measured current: 5 mA
